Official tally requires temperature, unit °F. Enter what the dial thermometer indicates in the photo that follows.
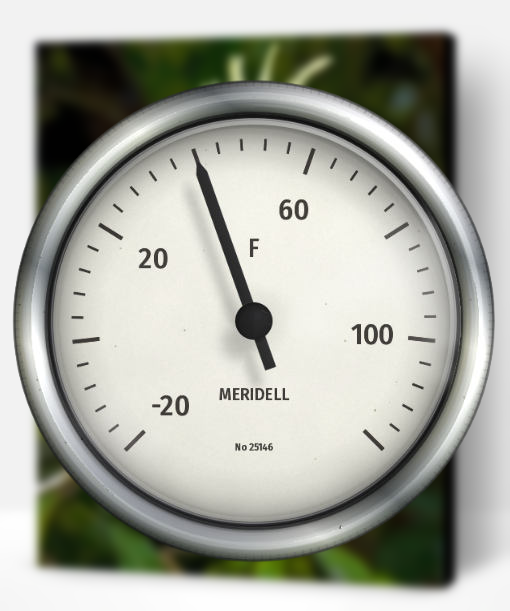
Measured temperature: 40 °F
